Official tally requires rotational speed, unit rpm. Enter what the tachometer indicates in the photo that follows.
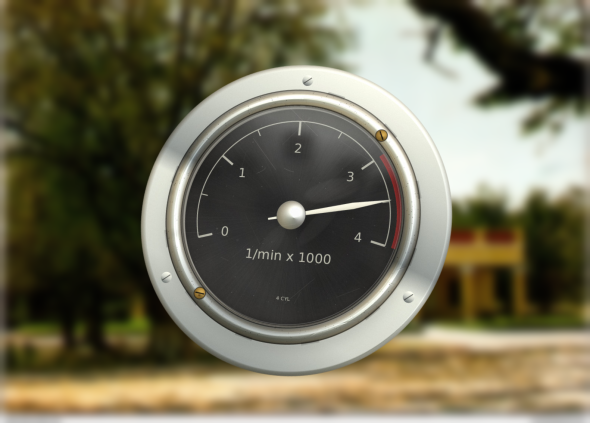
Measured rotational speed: 3500 rpm
